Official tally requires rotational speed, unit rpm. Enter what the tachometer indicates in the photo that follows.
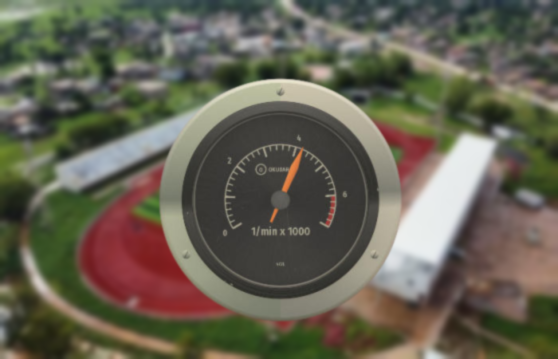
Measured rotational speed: 4200 rpm
